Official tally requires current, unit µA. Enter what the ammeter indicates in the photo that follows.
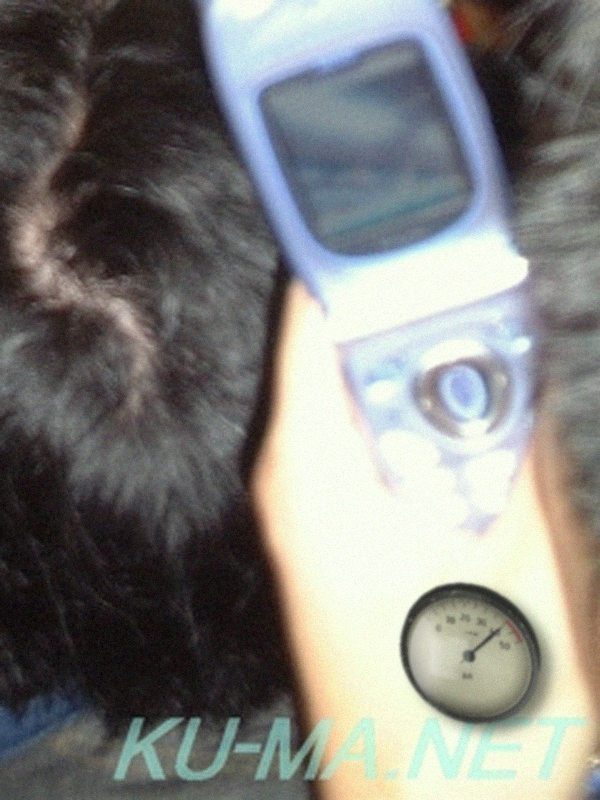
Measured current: 40 µA
